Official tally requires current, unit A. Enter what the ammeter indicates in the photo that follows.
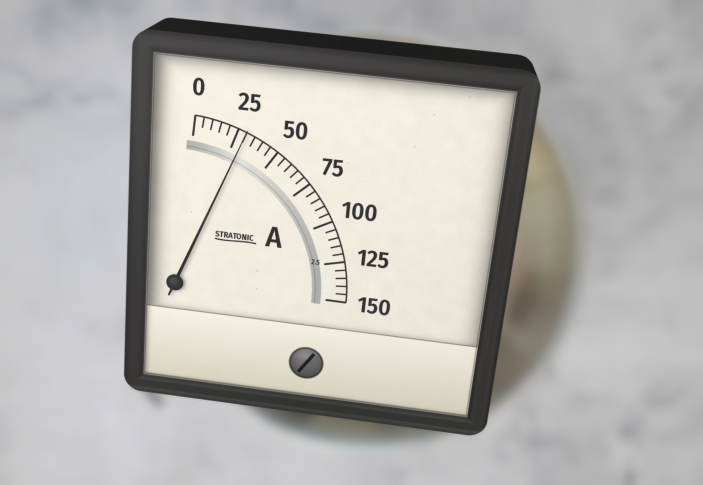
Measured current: 30 A
